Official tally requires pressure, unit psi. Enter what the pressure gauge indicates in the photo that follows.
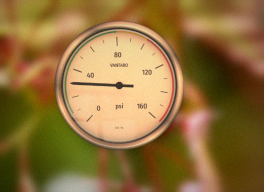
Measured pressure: 30 psi
